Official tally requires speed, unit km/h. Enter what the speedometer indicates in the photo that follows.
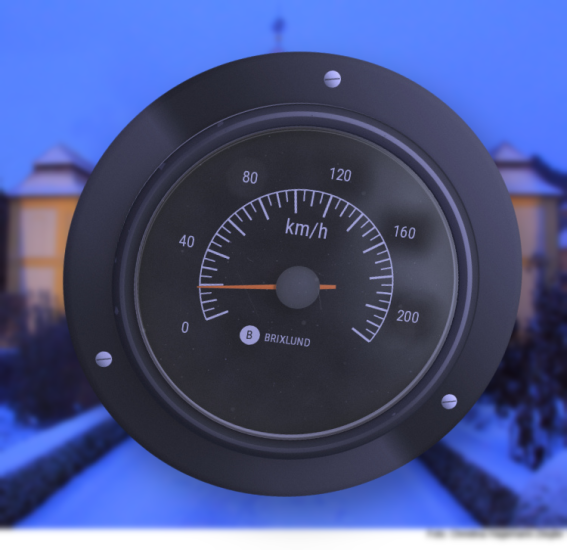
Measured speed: 20 km/h
